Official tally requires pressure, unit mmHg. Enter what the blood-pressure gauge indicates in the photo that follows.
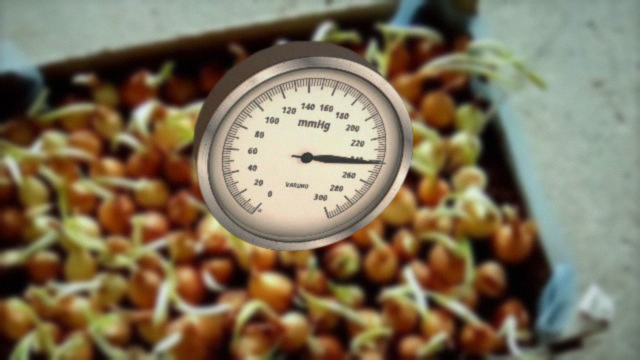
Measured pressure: 240 mmHg
